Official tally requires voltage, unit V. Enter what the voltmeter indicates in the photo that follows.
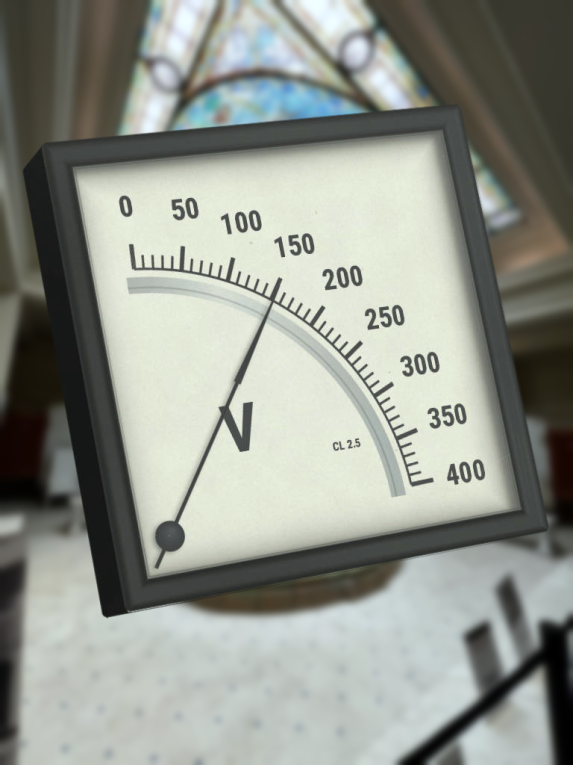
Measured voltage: 150 V
